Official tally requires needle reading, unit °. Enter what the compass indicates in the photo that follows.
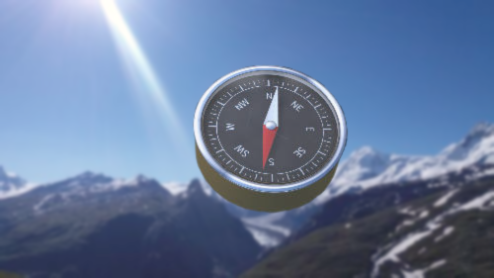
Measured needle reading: 190 °
